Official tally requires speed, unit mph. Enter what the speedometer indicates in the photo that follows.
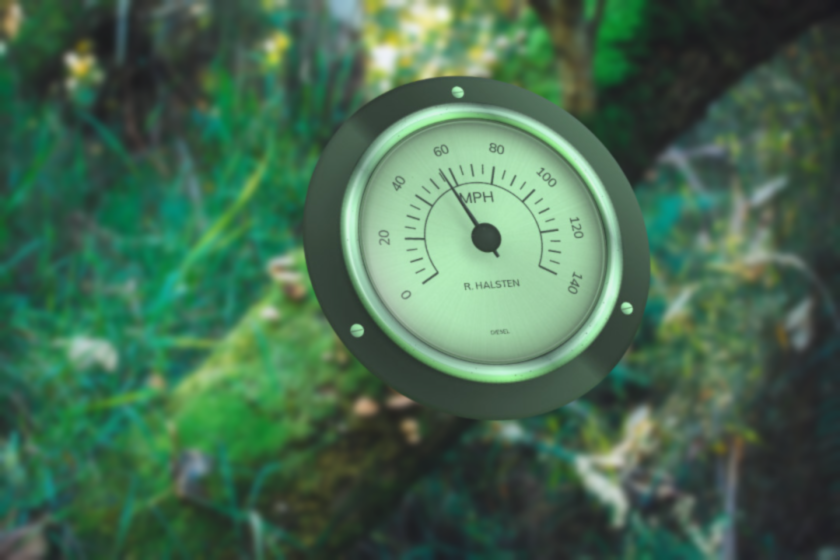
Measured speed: 55 mph
